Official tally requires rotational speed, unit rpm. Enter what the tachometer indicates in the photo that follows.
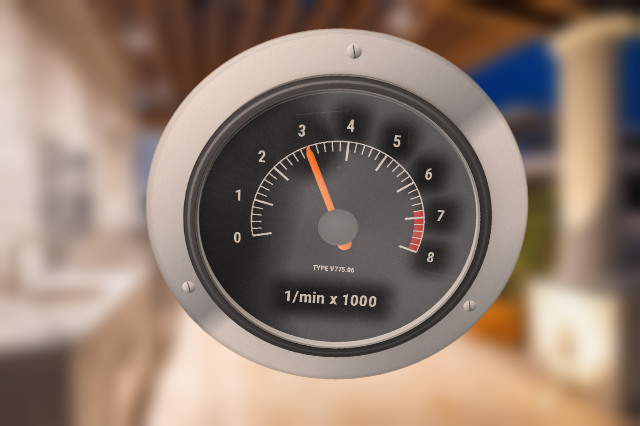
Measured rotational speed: 3000 rpm
